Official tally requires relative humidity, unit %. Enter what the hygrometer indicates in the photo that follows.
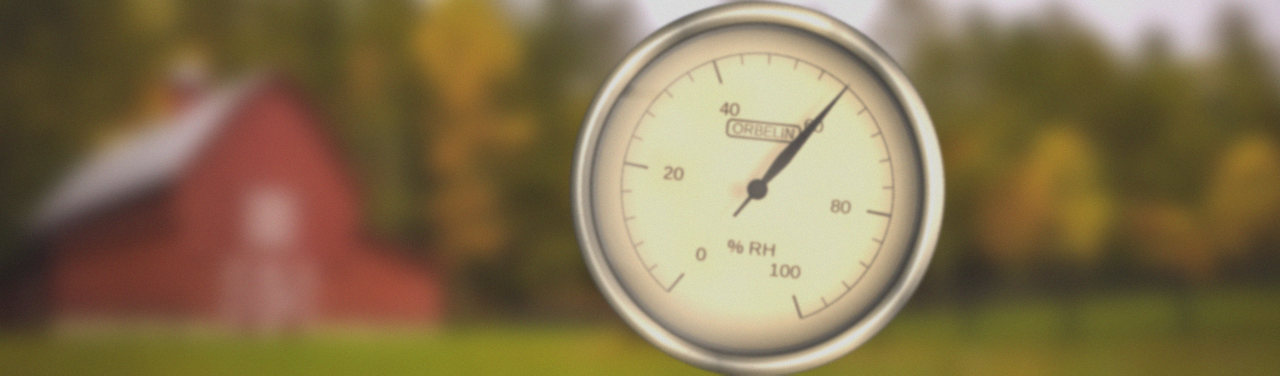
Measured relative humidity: 60 %
